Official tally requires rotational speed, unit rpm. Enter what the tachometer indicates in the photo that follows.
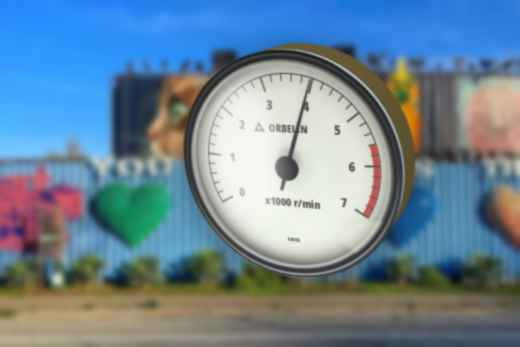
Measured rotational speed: 4000 rpm
